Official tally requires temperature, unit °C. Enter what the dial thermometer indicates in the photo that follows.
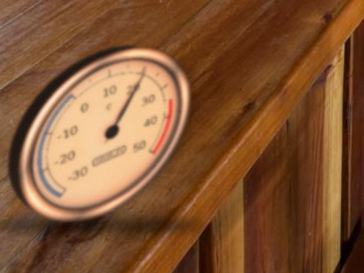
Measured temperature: 20 °C
